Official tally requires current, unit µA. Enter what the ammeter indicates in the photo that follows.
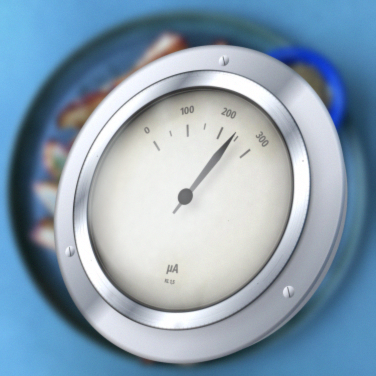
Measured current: 250 µA
